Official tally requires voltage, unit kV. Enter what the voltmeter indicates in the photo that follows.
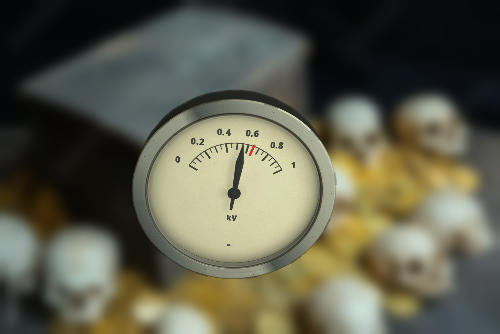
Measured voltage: 0.55 kV
